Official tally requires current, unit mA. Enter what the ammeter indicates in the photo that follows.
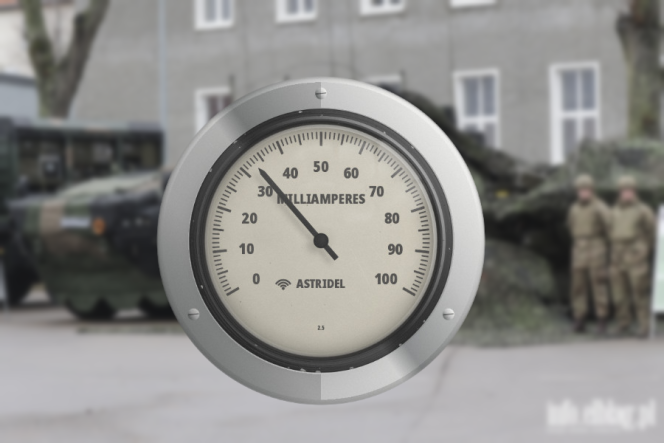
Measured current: 33 mA
